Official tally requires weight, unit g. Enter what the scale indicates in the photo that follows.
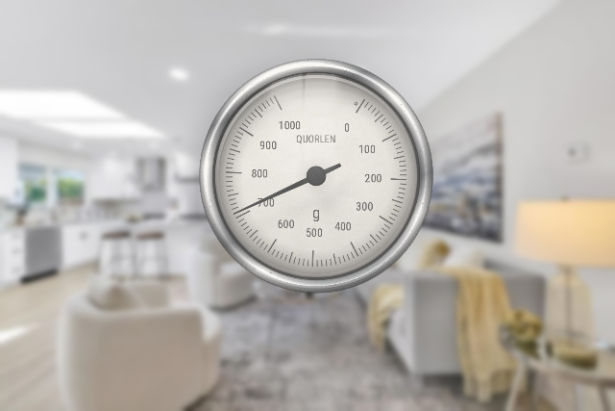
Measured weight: 710 g
